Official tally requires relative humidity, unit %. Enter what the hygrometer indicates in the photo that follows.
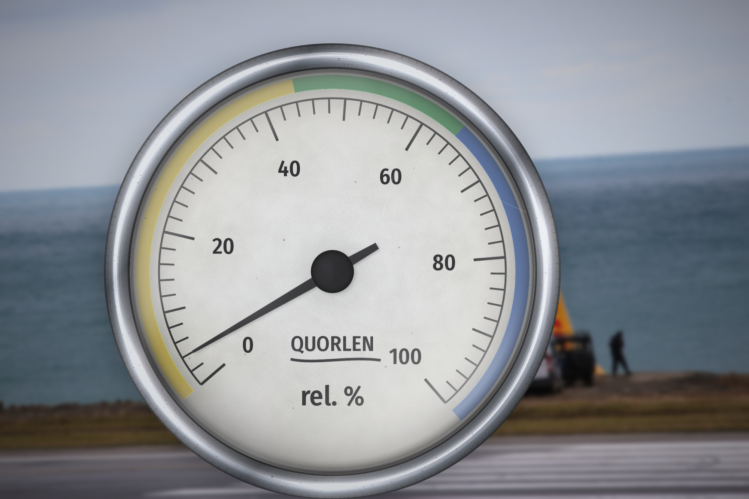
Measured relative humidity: 4 %
